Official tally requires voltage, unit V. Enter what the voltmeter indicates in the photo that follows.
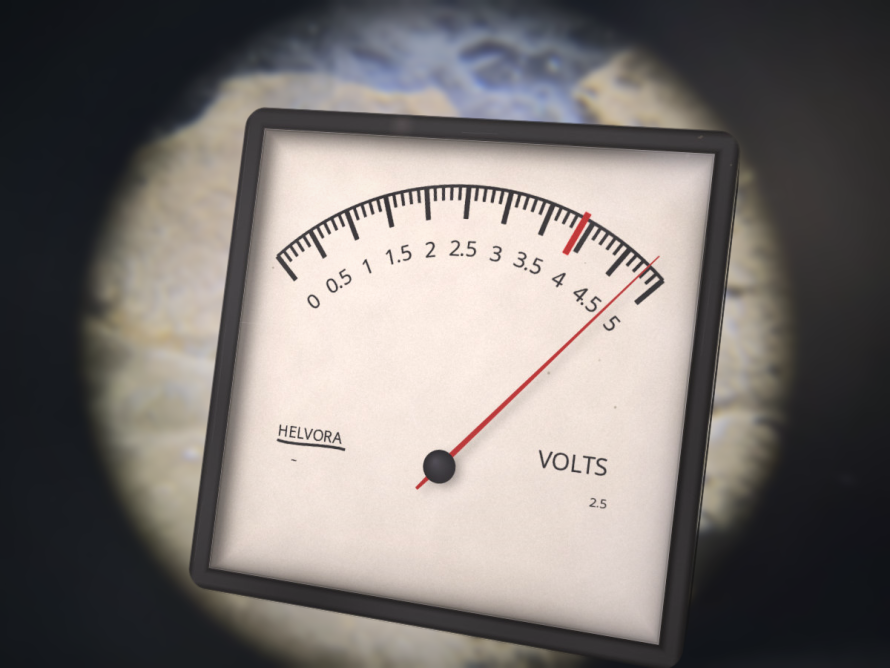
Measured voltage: 4.8 V
